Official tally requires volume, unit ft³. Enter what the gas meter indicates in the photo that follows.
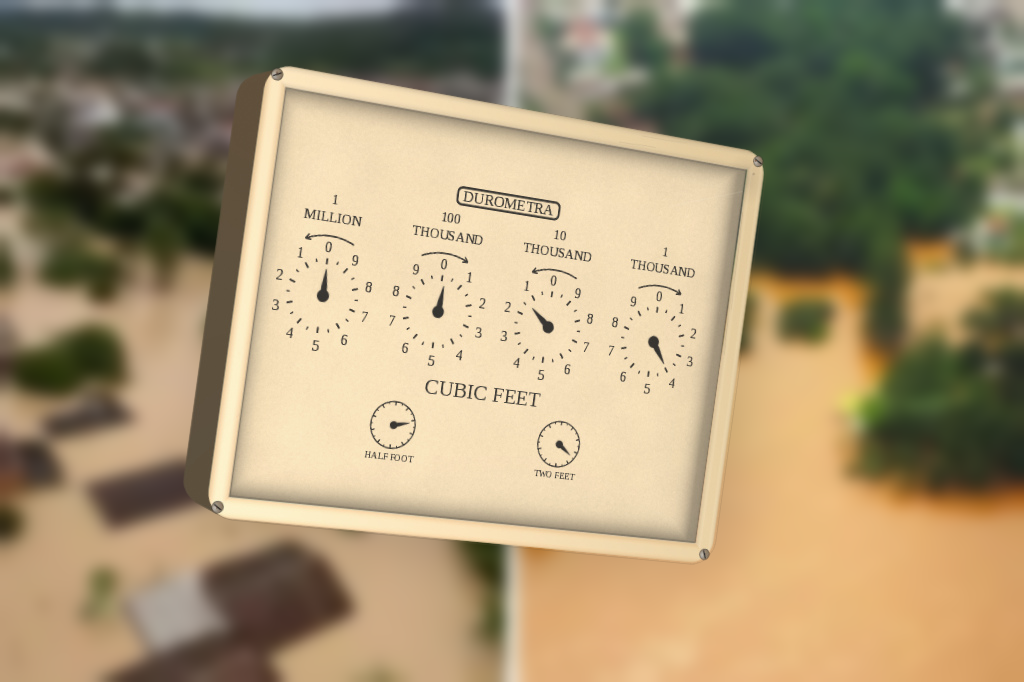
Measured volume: 1400 ft³
